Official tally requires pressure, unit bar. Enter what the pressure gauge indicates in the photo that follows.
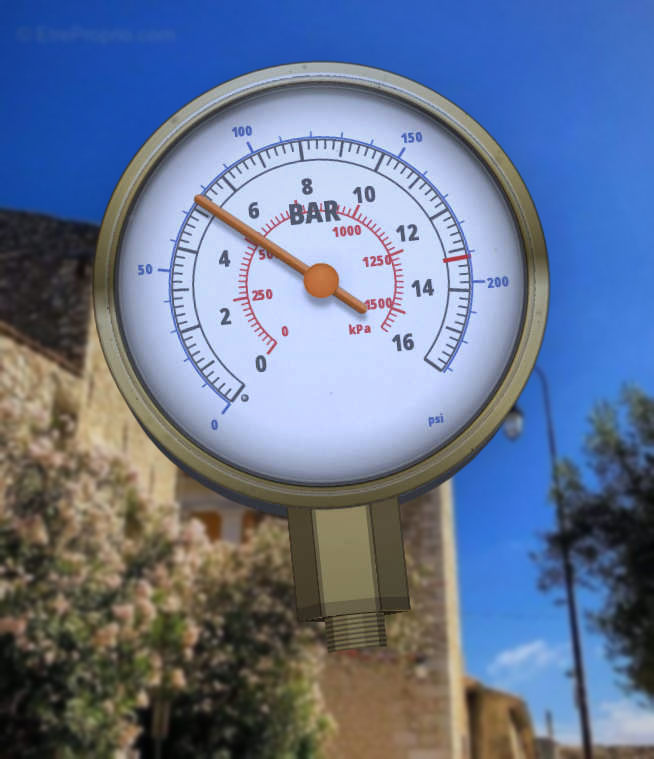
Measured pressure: 5.2 bar
